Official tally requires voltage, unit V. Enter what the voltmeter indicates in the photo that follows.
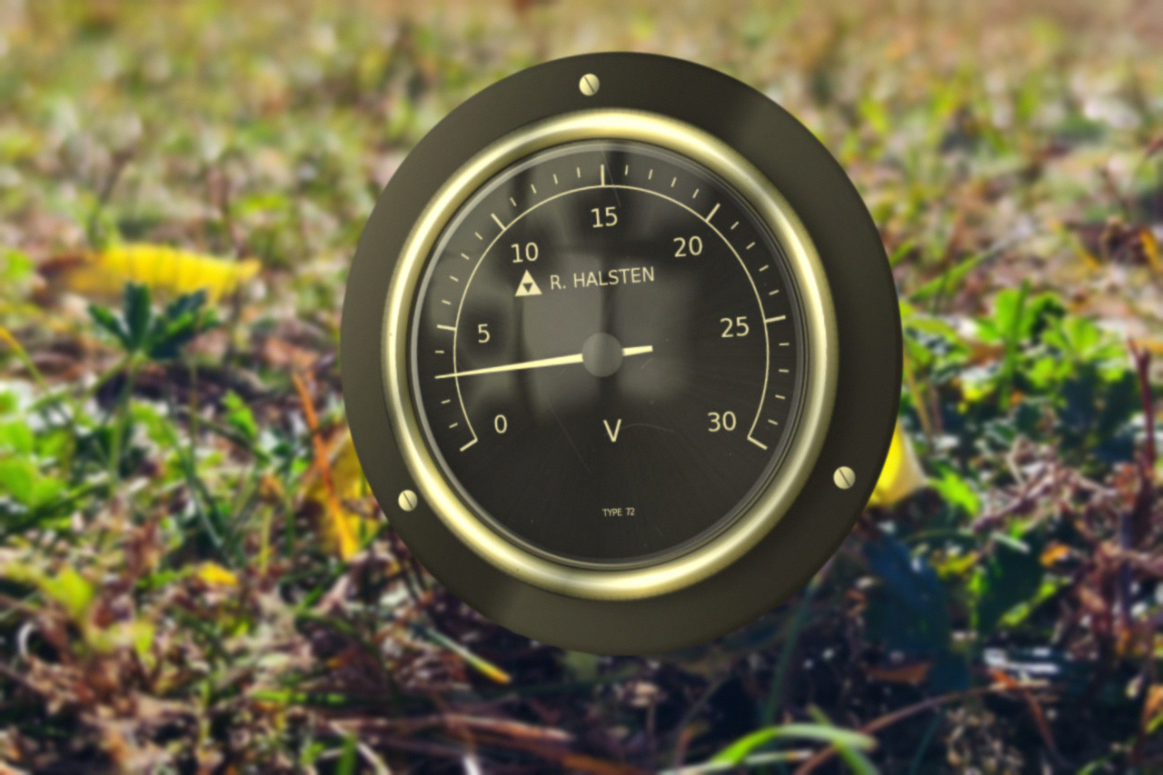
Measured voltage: 3 V
